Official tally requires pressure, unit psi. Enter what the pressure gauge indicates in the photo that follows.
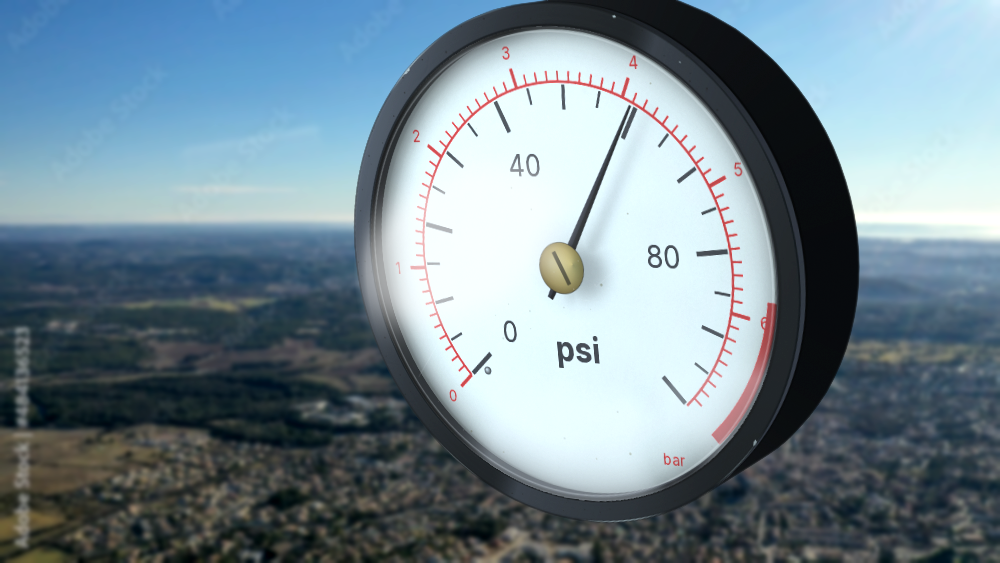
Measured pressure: 60 psi
